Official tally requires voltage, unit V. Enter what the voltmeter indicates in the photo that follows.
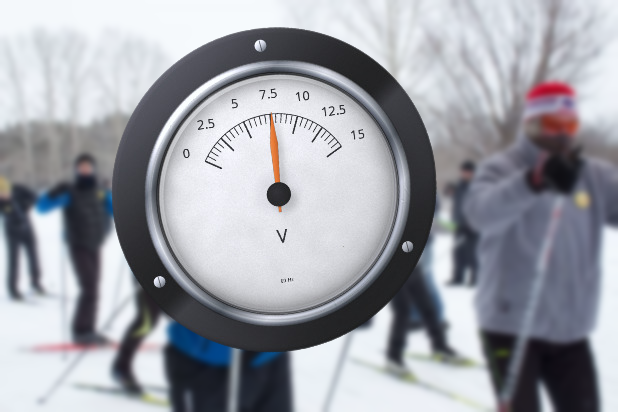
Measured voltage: 7.5 V
